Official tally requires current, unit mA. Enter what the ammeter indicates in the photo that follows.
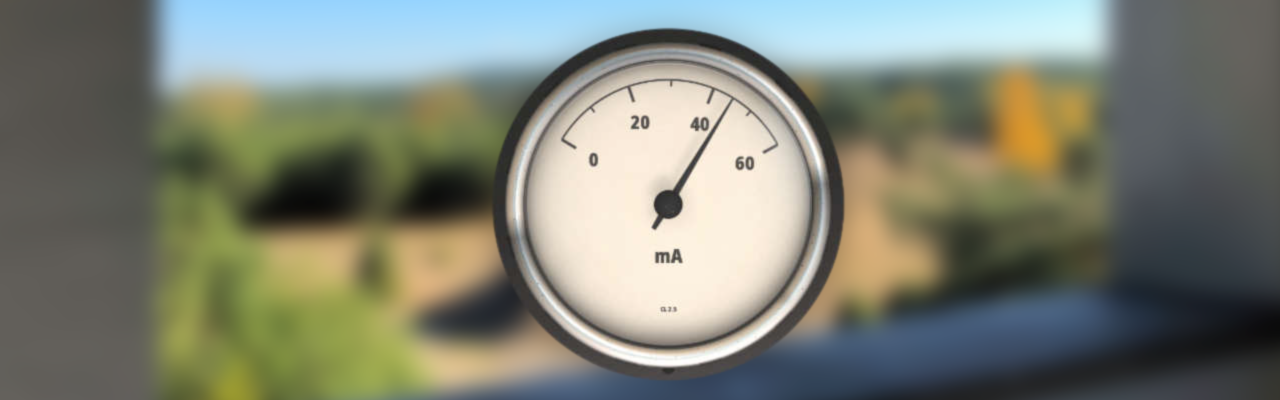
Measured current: 45 mA
